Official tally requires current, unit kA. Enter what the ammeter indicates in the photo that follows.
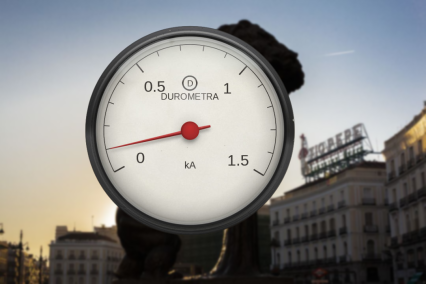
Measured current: 0.1 kA
